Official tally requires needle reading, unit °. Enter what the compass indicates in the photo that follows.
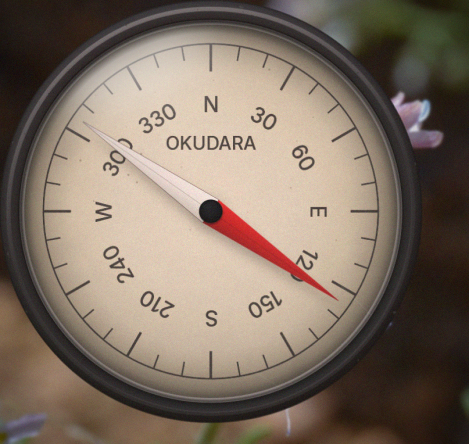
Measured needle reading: 125 °
